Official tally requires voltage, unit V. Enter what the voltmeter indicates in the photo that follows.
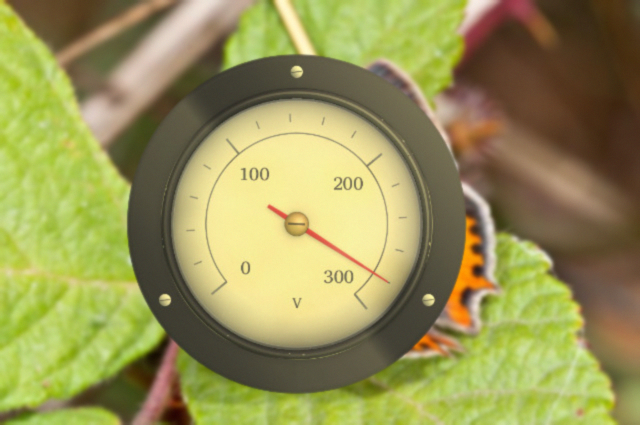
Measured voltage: 280 V
